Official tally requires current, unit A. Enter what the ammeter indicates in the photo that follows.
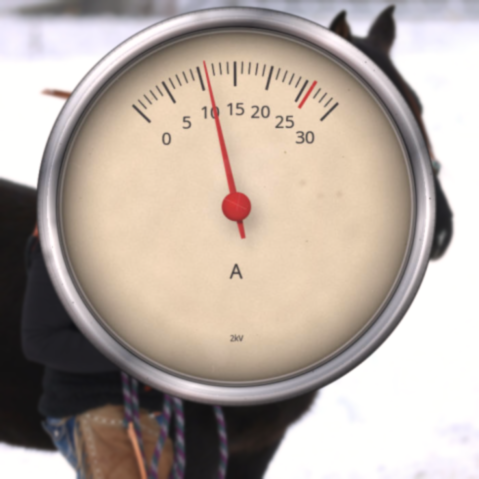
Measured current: 11 A
